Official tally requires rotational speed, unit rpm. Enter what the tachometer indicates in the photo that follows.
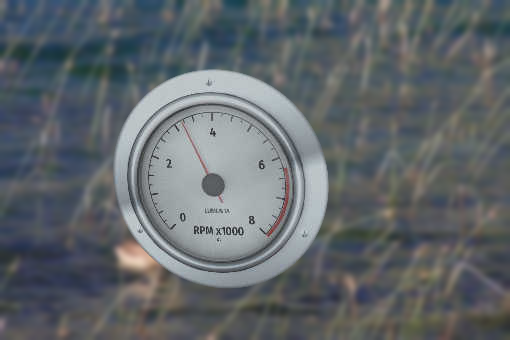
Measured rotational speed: 3250 rpm
